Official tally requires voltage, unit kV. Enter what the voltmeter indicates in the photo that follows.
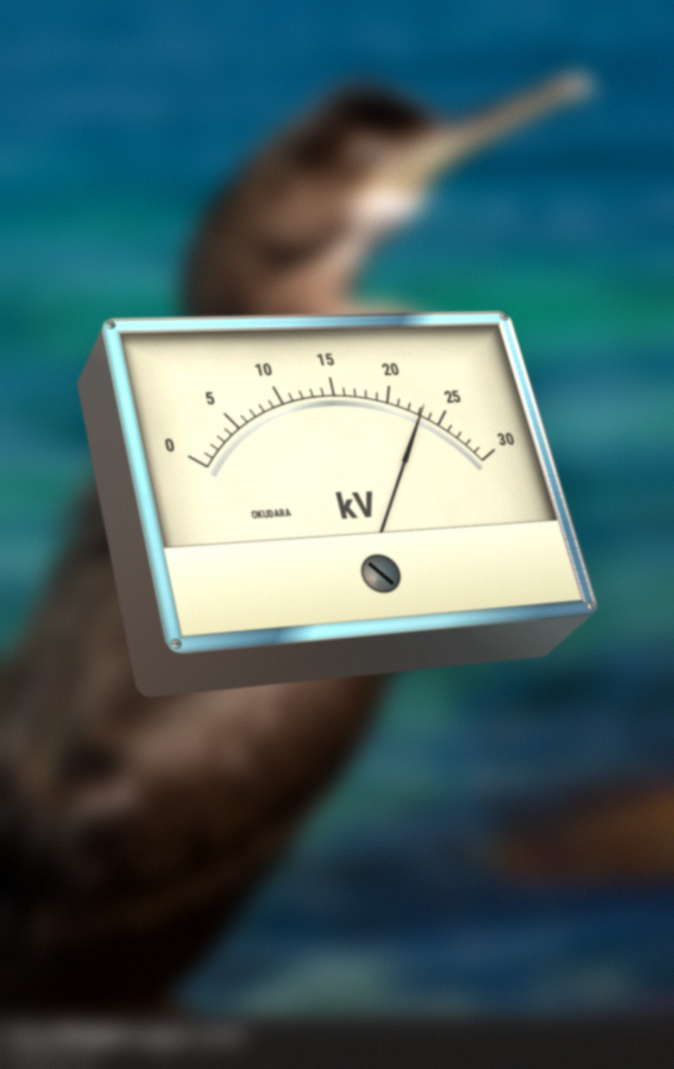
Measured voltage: 23 kV
